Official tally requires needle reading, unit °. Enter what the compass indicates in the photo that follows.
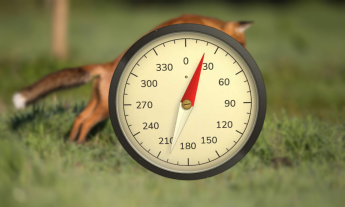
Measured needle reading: 20 °
